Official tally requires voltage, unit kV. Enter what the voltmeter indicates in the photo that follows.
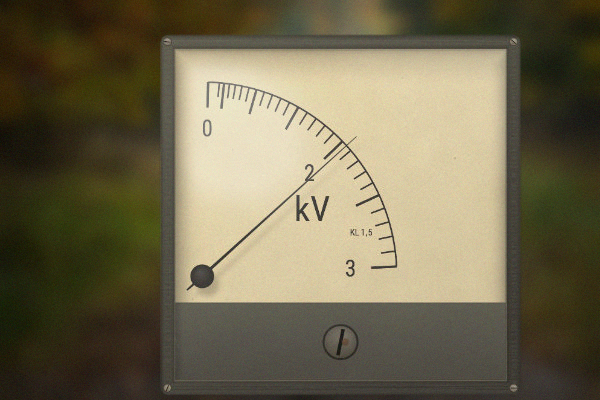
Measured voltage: 2.05 kV
